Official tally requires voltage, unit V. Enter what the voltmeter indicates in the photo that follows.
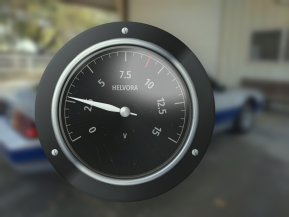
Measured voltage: 2.75 V
